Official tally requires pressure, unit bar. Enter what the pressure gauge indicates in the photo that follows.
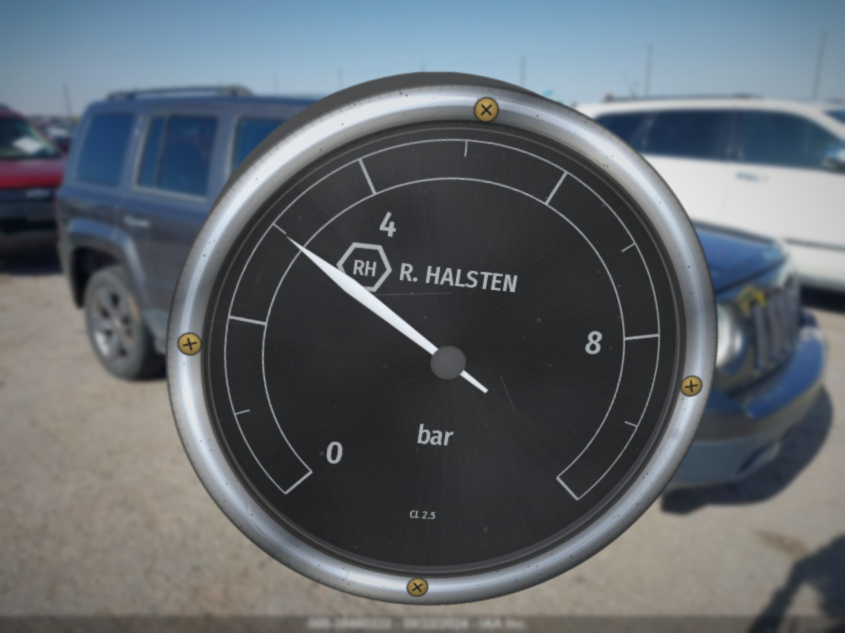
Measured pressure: 3 bar
